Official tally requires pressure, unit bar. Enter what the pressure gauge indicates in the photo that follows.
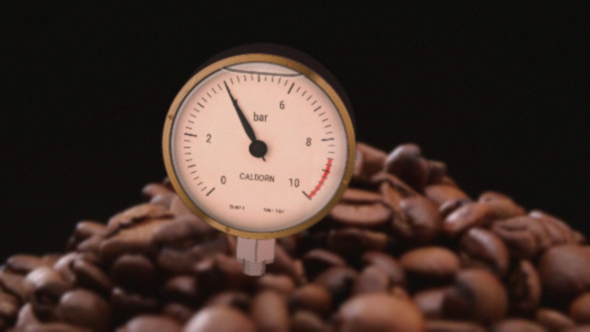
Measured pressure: 4 bar
